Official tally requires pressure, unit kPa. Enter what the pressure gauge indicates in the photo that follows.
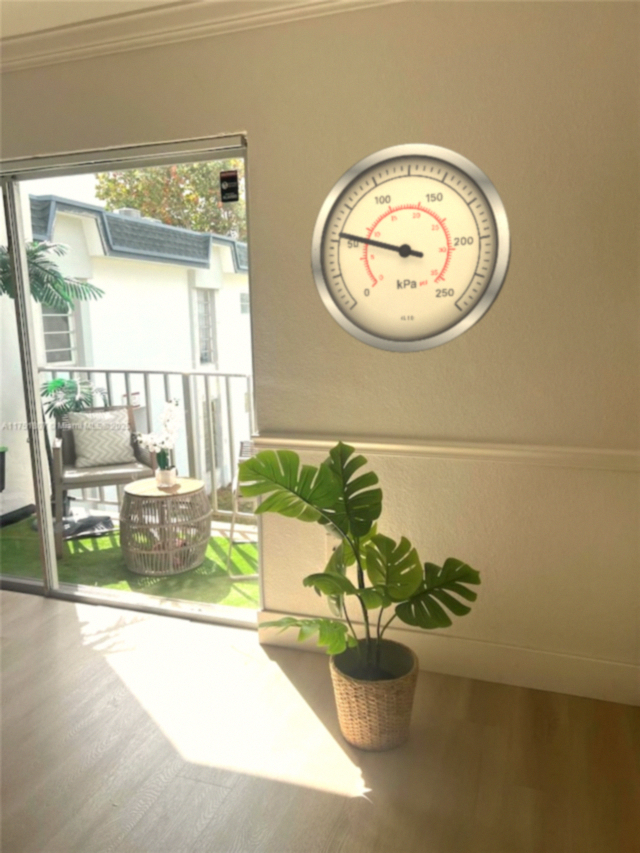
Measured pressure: 55 kPa
